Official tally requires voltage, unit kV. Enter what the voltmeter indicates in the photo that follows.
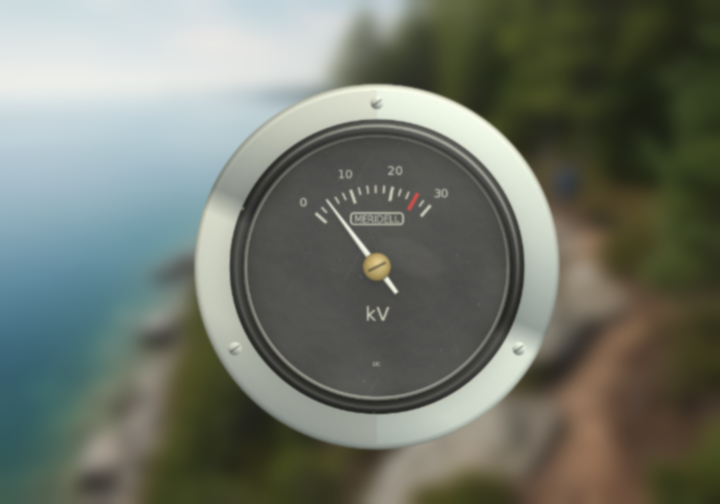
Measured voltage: 4 kV
